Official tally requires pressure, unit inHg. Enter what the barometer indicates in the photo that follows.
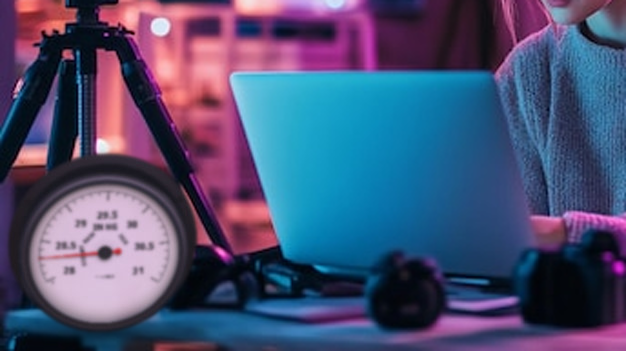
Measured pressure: 28.3 inHg
